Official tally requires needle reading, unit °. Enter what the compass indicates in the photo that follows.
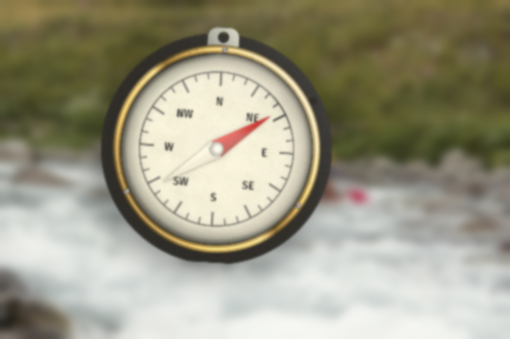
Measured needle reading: 55 °
